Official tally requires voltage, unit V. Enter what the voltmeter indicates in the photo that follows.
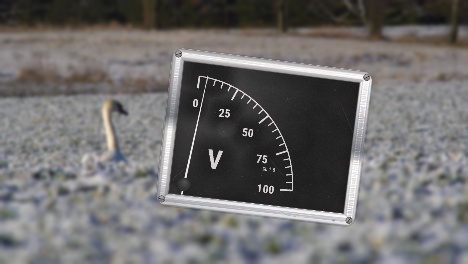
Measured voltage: 5 V
